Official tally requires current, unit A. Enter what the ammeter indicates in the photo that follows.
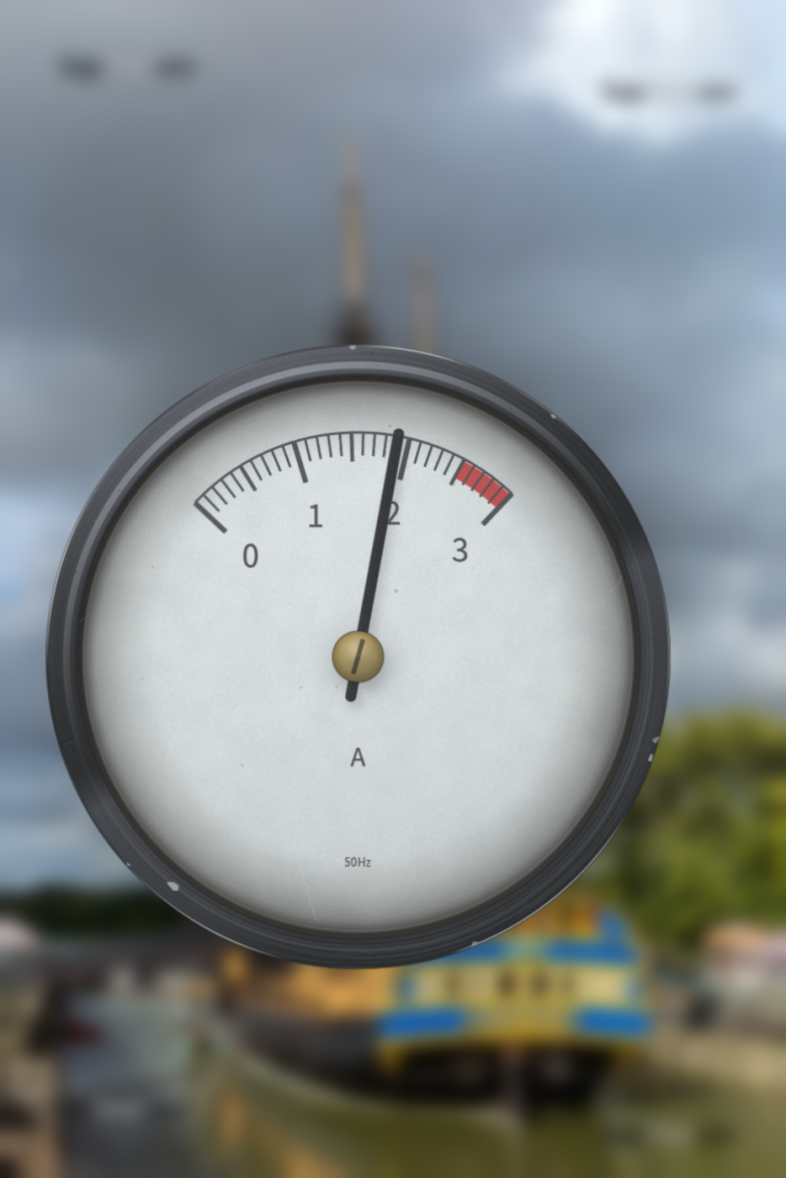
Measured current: 1.9 A
